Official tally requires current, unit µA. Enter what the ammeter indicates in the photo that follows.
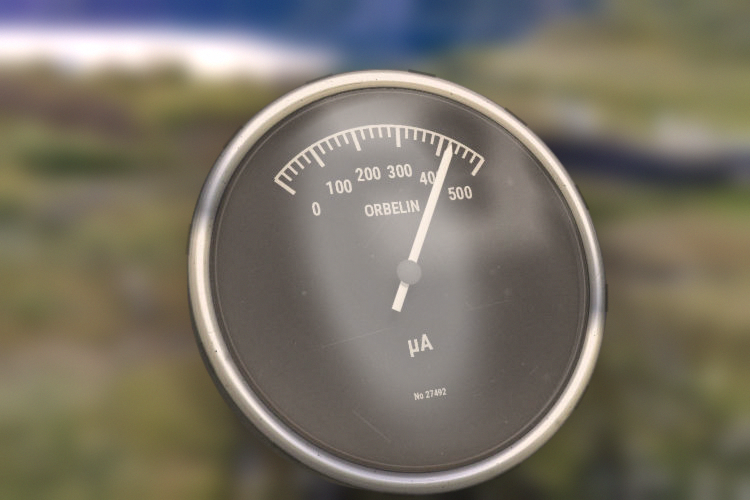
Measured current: 420 µA
